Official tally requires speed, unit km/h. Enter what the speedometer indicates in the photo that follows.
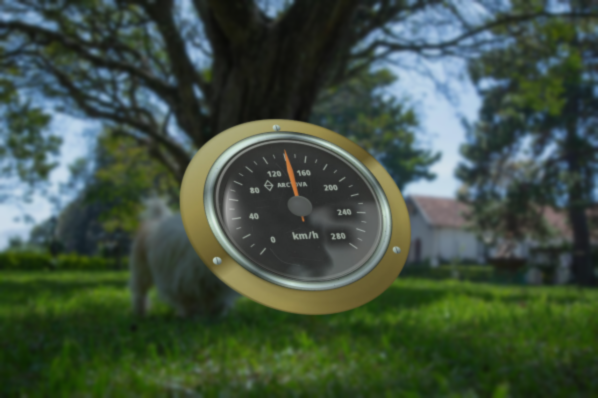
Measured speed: 140 km/h
